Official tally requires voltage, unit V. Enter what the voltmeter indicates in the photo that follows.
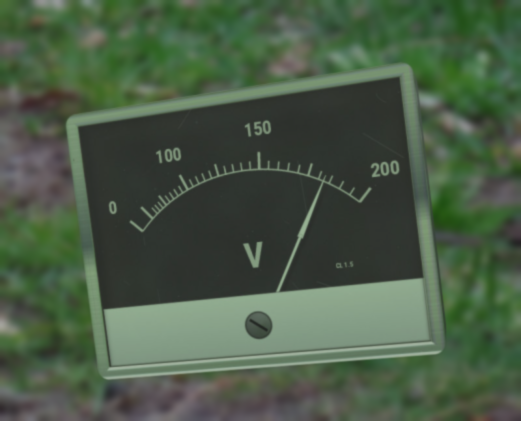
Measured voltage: 182.5 V
